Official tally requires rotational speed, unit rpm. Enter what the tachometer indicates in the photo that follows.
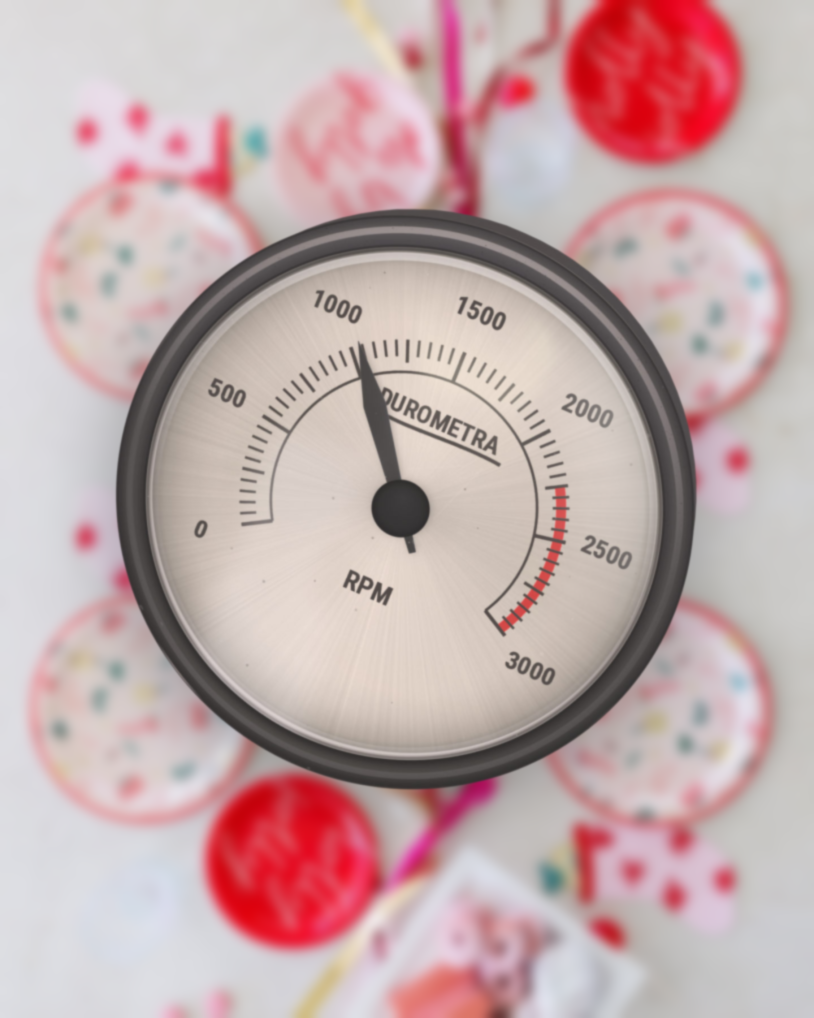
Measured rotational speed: 1050 rpm
